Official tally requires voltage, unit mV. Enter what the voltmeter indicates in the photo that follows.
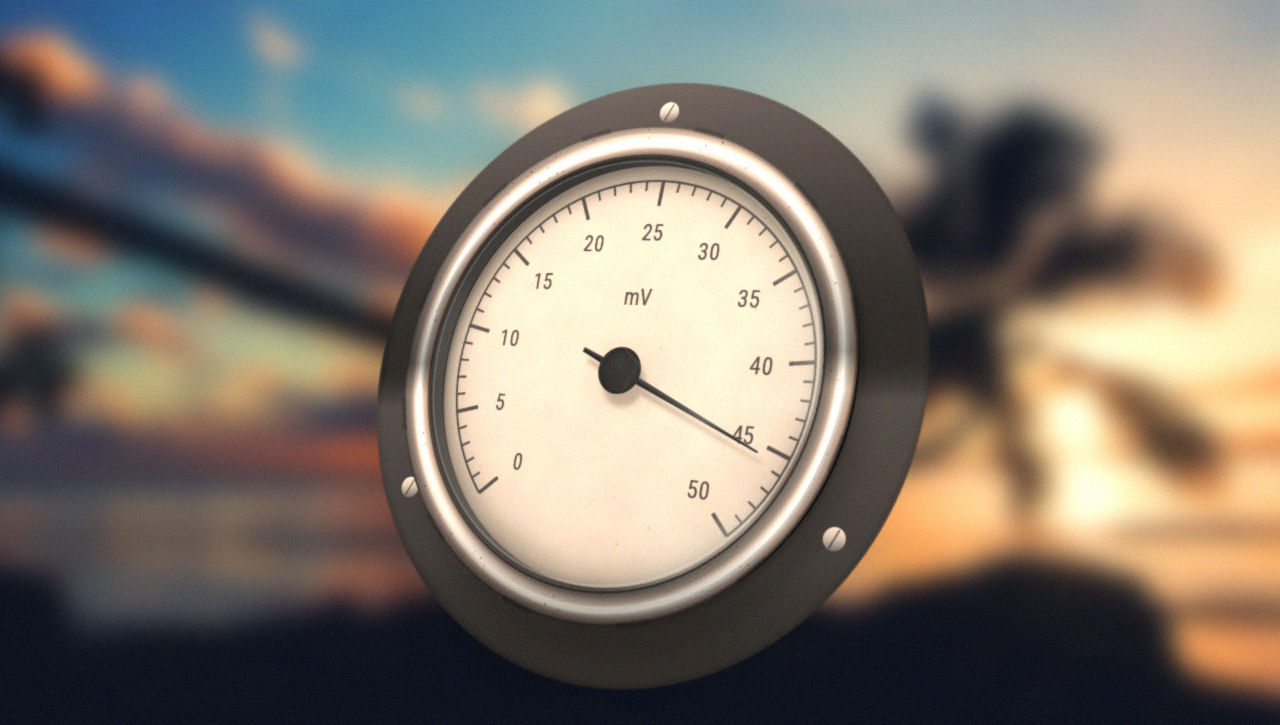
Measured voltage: 45.5 mV
